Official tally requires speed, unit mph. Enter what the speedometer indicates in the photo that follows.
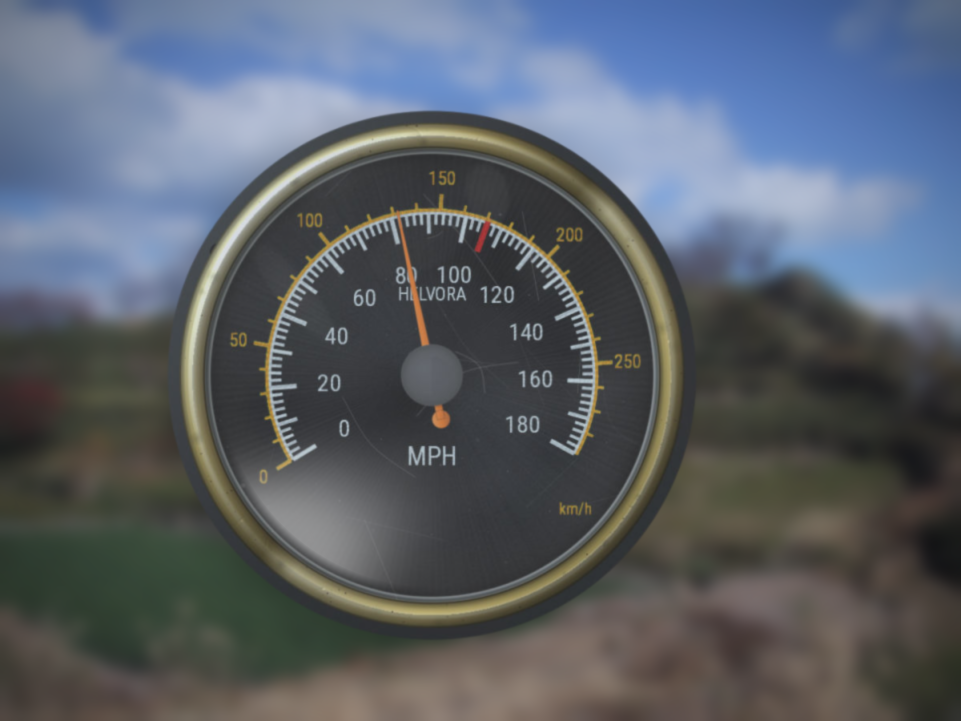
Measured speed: 82 mph
